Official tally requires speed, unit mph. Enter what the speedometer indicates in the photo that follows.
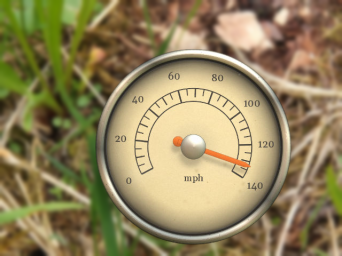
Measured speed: 132.5 mph
